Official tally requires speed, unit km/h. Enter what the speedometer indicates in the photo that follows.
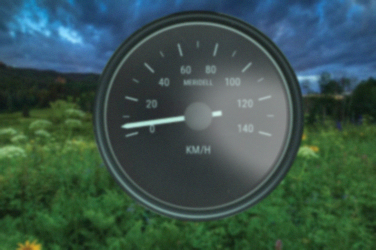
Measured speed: 5 km/h
